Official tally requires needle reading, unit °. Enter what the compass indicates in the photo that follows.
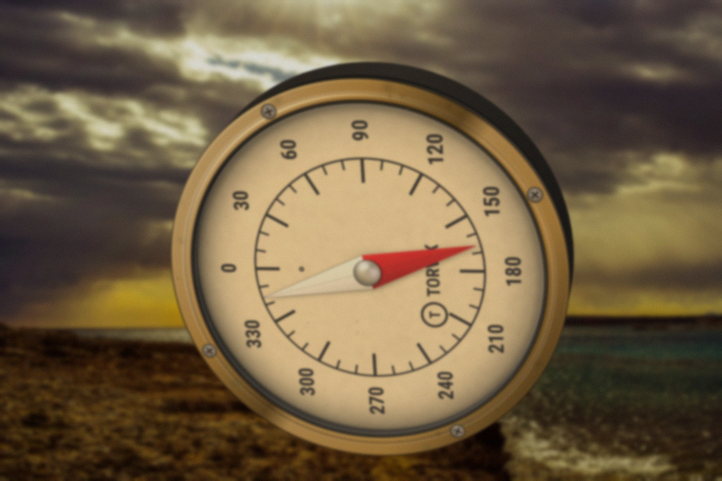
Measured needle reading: 165 °
